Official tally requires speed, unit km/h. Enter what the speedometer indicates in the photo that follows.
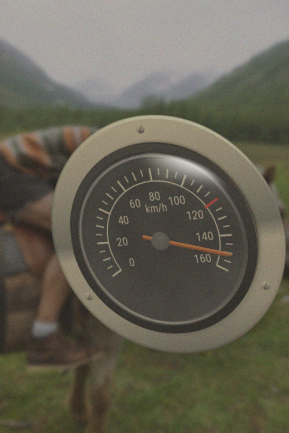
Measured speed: 150 km/h
